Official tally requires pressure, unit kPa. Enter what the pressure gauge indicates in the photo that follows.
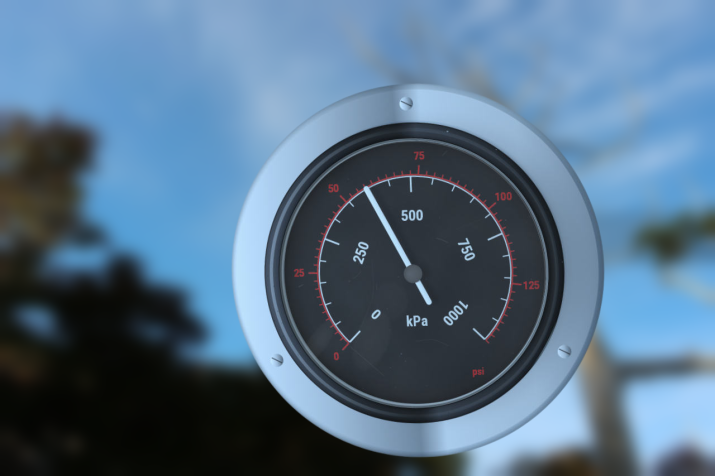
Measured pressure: 400 kPa
